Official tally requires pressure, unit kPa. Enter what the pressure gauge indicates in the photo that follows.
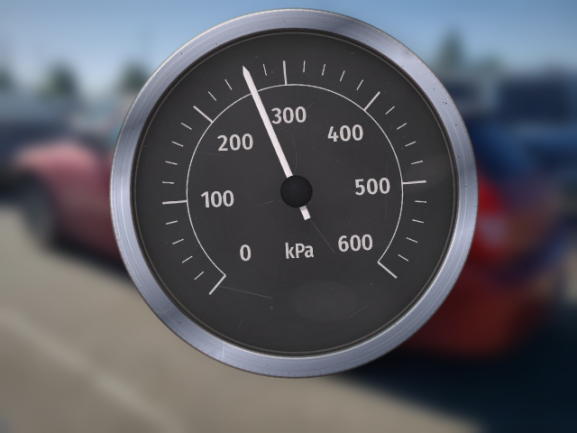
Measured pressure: 260 kPa
